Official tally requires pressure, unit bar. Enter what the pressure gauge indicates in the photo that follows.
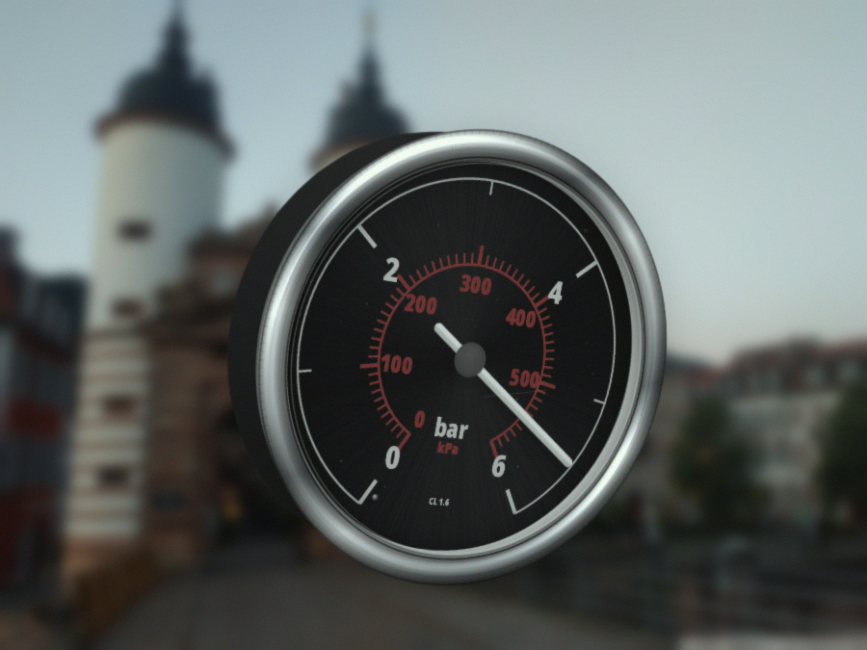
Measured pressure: 5.5 bar
